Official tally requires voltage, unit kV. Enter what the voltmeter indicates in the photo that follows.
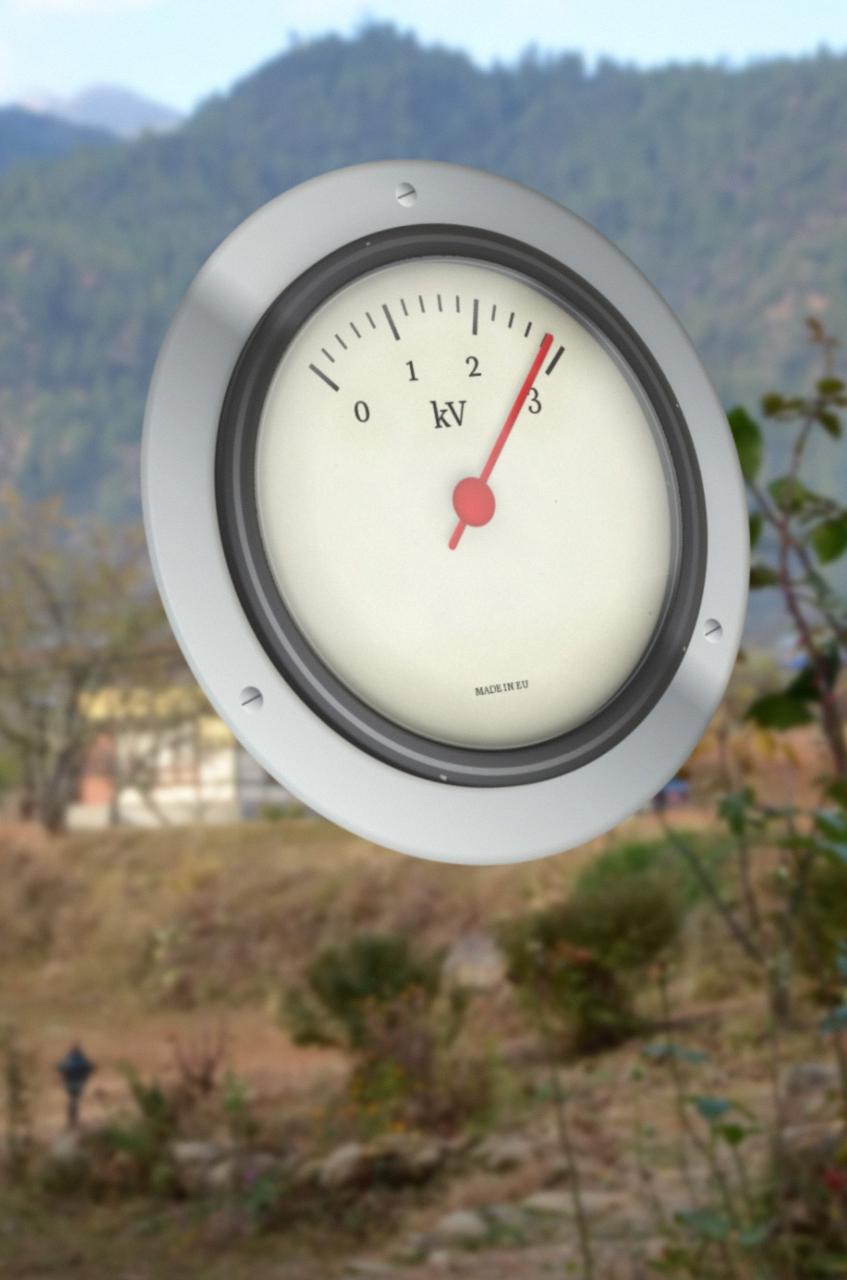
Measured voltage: 2.8 kV
